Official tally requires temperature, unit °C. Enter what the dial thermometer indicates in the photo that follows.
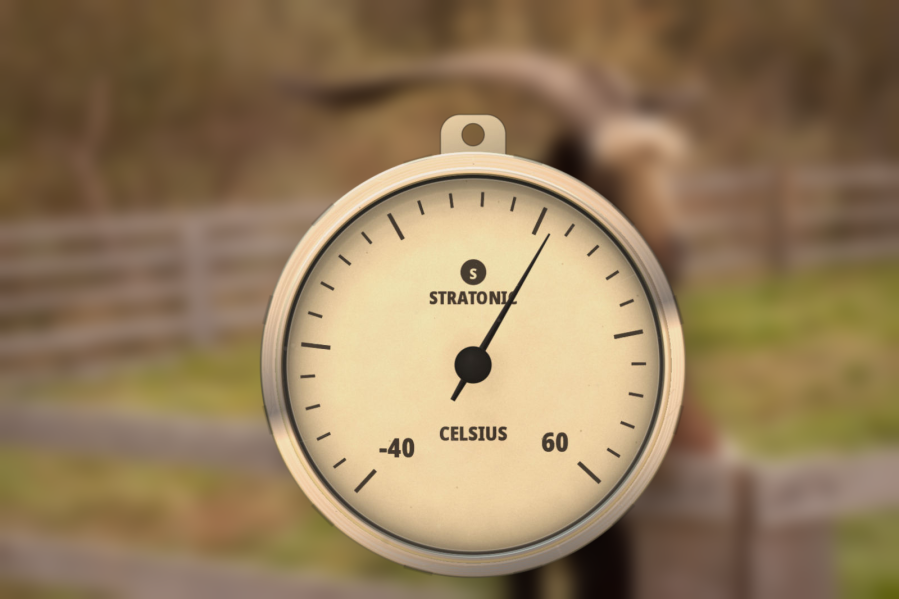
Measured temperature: 22 °C
